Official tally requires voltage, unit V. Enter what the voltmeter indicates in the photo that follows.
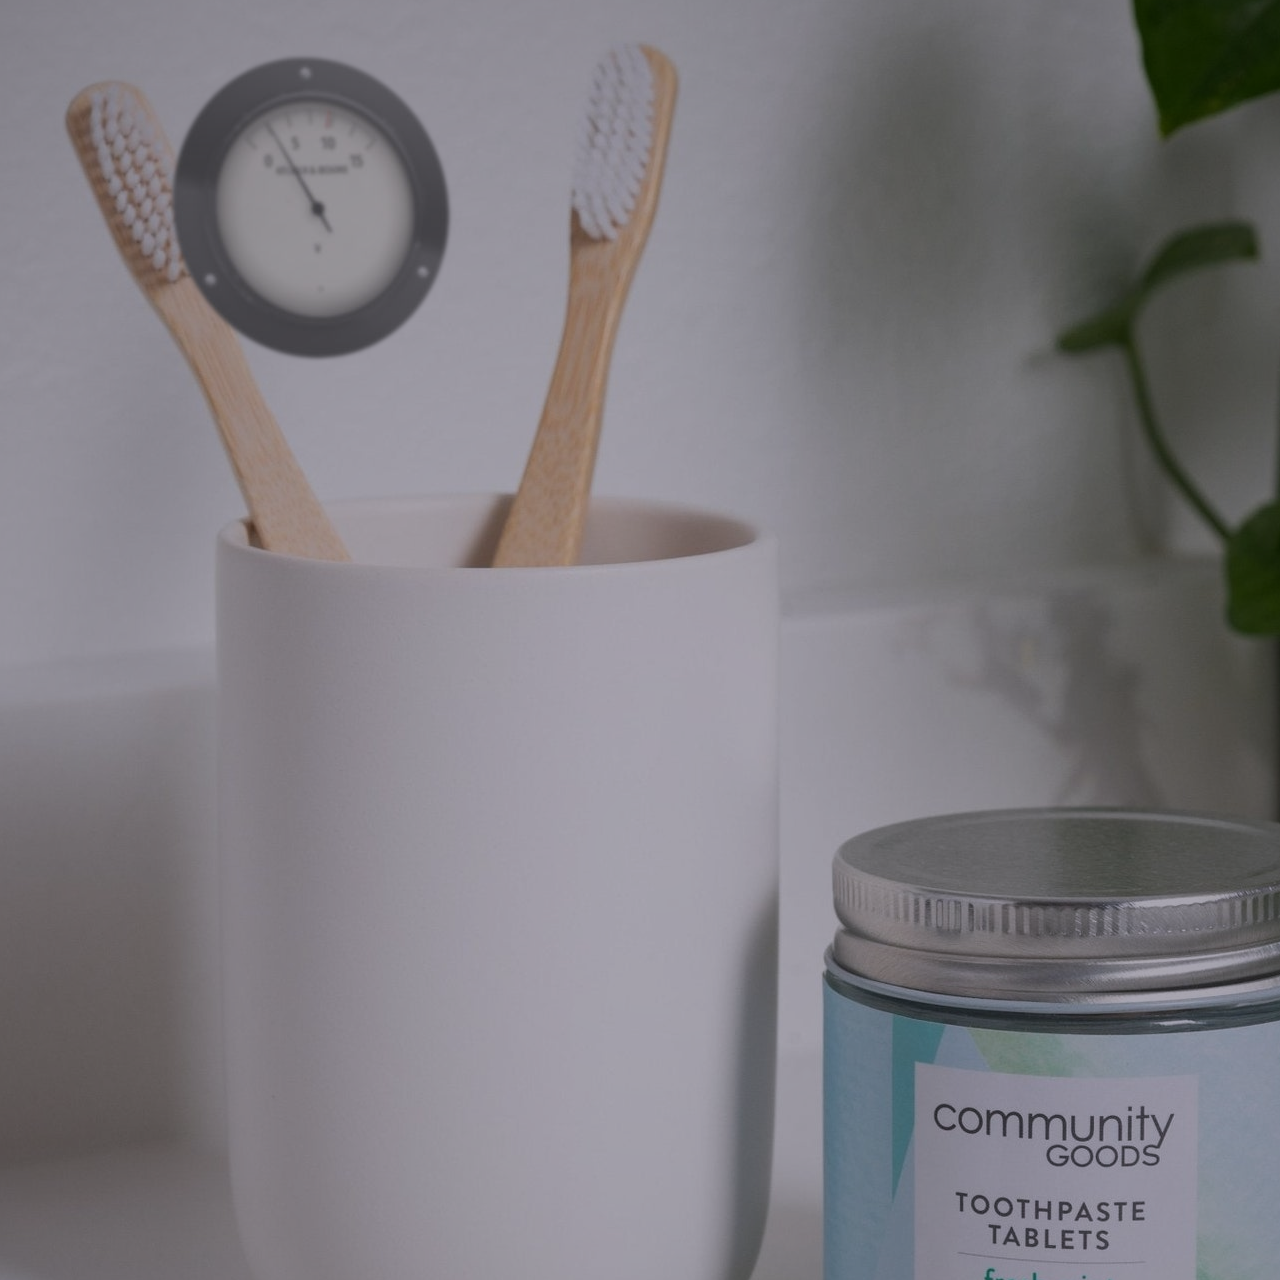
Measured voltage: 2.5 V
